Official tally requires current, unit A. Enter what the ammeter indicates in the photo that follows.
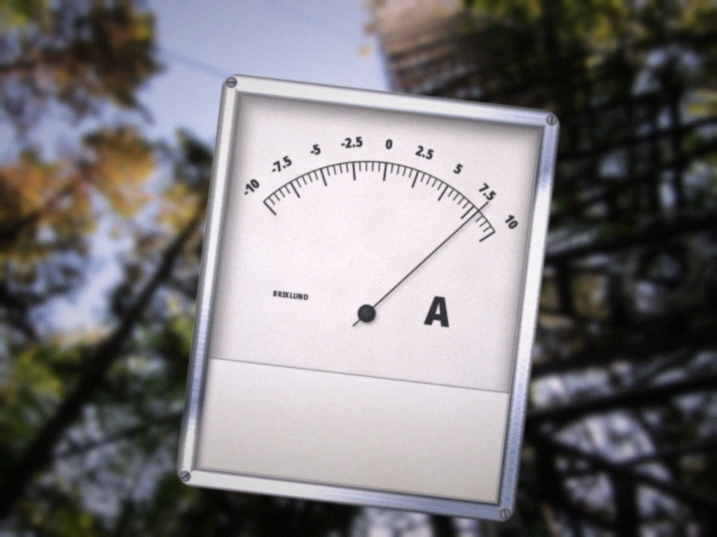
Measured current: 8 A
